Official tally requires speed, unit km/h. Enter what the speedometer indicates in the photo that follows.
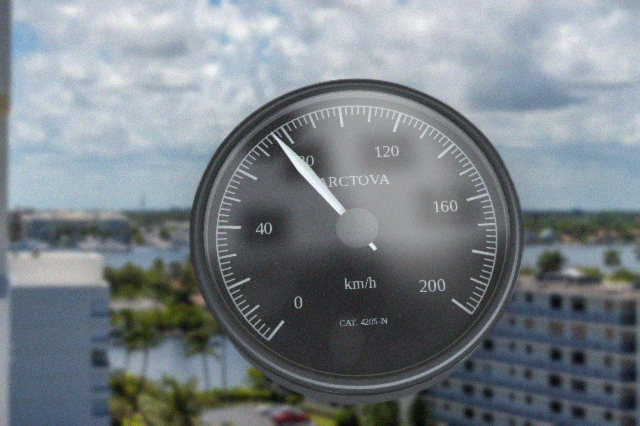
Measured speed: 76 km/h
